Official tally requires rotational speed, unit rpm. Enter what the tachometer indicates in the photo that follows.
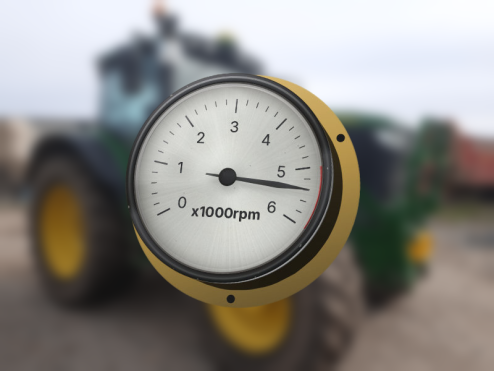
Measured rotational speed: 5400 rpm
